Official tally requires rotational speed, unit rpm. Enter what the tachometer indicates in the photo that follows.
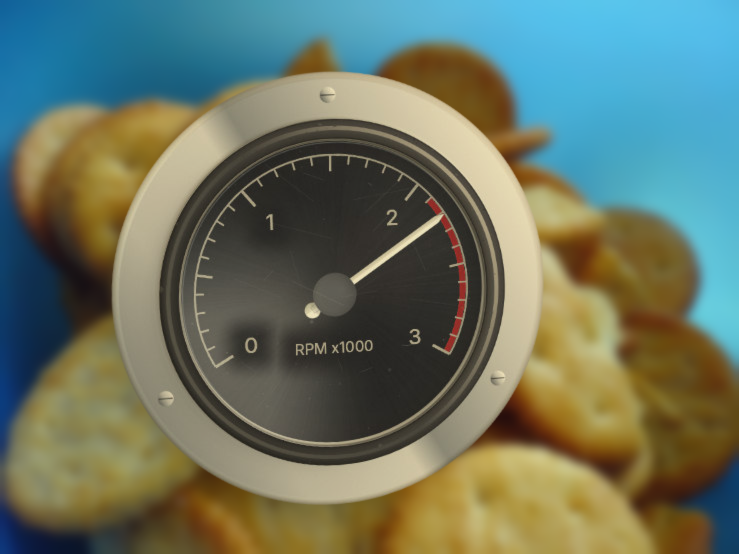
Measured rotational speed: 2200 rpm
